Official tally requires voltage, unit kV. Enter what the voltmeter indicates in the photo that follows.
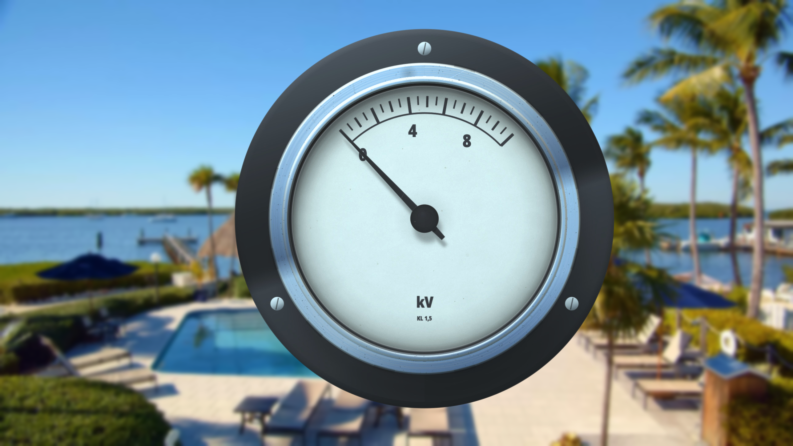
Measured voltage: 0 kV
